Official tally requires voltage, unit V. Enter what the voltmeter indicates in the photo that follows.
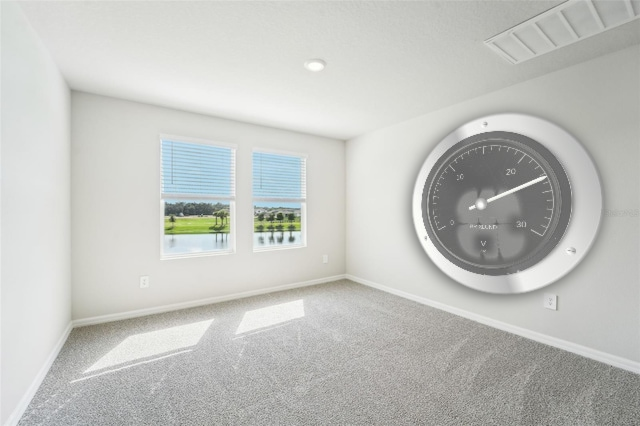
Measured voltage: 23.5 V
